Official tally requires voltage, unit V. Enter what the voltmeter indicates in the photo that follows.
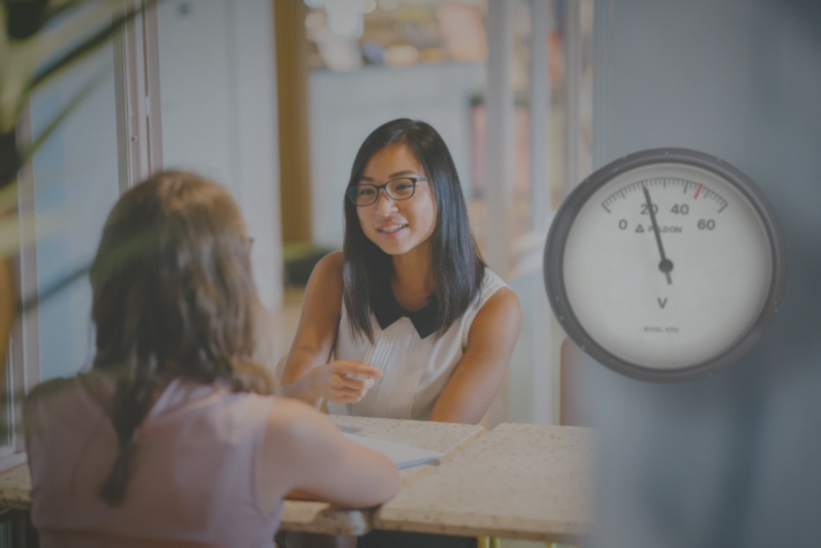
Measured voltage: 20 V
